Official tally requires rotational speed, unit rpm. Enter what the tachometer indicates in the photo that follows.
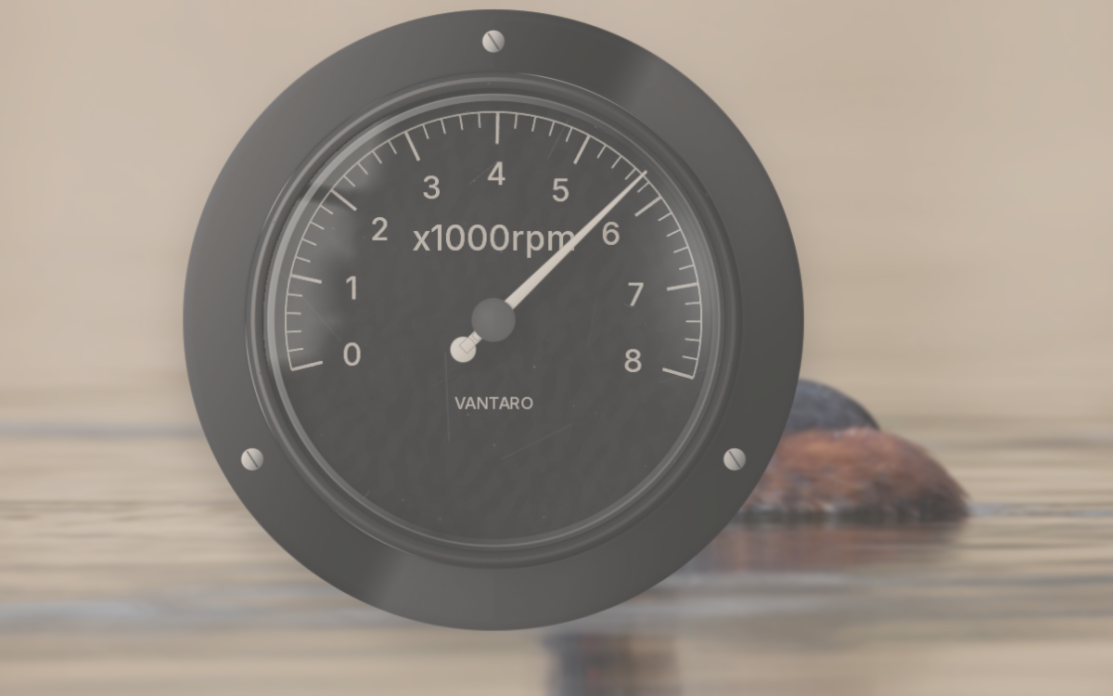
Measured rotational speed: 5700 rpm
